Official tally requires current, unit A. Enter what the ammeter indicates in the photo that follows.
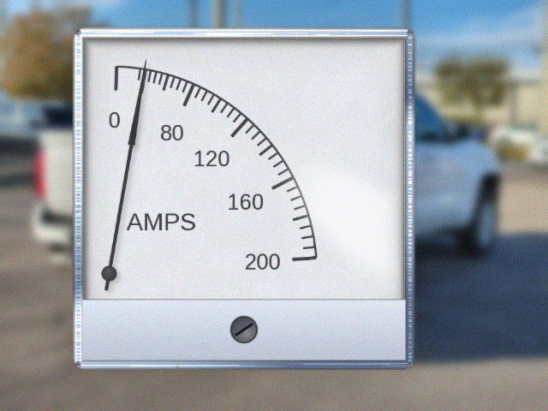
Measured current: 40 A
